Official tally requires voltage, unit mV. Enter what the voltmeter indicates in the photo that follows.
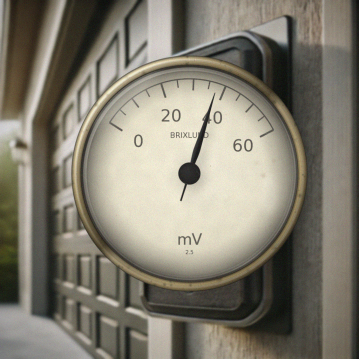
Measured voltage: 37.5 mV
